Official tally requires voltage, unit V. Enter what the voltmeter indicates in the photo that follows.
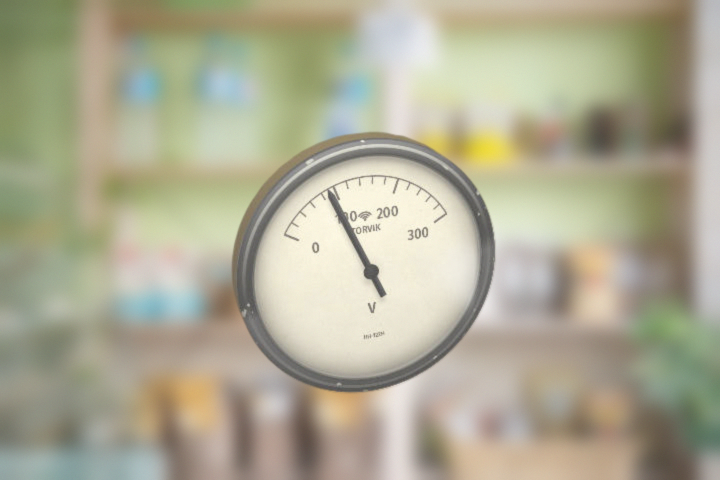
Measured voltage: 90 V
